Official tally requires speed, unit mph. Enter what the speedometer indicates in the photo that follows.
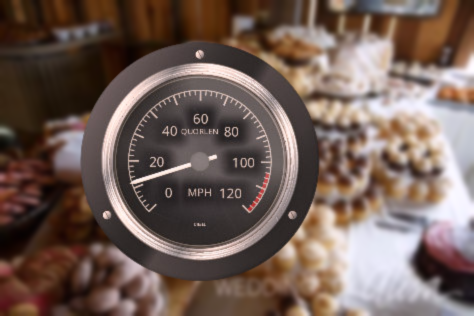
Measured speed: 12 mph
